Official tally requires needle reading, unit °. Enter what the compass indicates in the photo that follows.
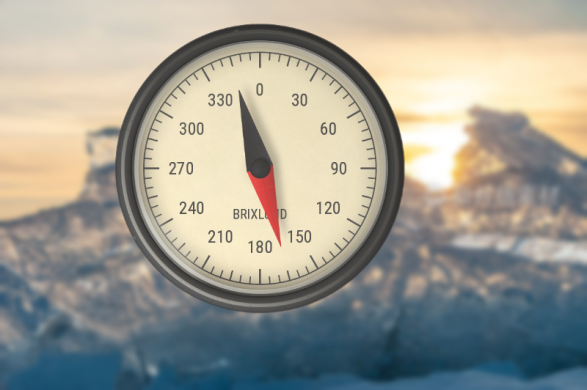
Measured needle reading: 165 °
